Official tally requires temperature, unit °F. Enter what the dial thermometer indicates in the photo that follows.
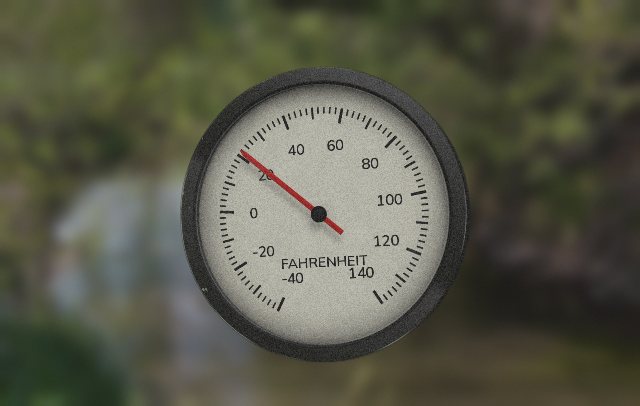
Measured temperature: 22 °F
